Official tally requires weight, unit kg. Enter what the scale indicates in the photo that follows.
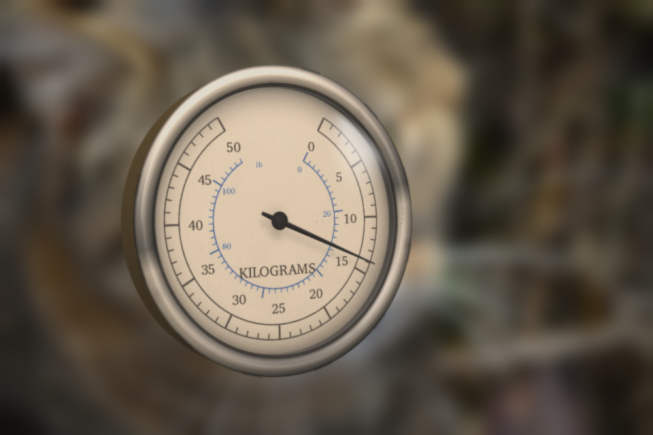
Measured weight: 14 kg
